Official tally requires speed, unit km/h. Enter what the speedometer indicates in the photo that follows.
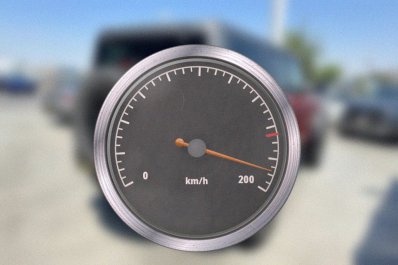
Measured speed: 187.5 km/h
